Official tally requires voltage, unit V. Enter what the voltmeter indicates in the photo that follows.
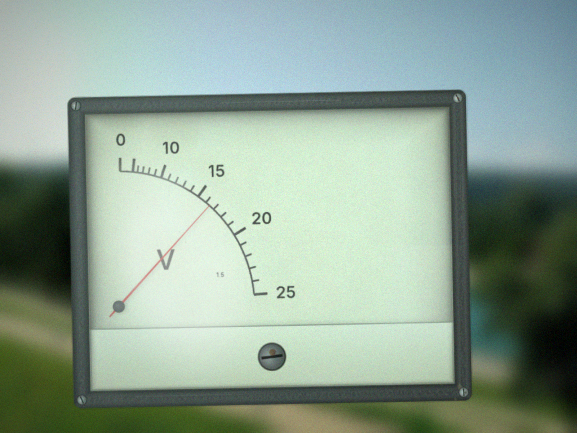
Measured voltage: 16.5 V
